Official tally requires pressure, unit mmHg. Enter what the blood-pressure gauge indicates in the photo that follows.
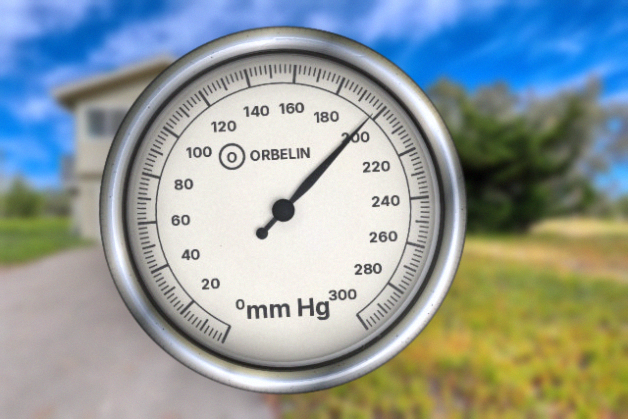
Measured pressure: 198 mmHg
